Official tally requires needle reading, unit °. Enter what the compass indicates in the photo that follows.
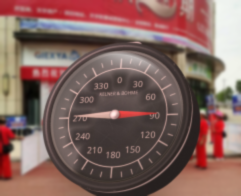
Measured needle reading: 90 °
